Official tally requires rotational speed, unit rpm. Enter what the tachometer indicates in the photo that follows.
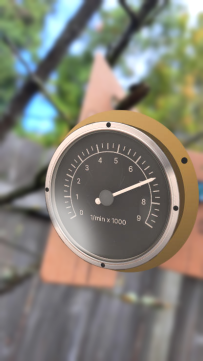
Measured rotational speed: 7000 rpm
